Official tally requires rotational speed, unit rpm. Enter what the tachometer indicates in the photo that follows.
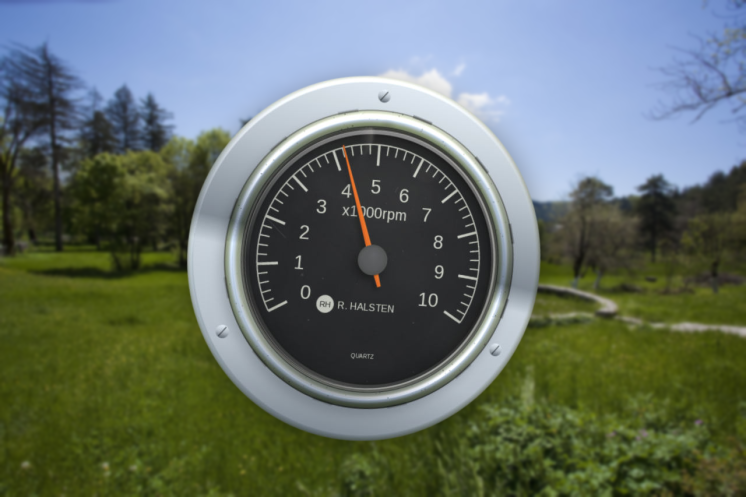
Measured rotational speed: 4200 rpm
